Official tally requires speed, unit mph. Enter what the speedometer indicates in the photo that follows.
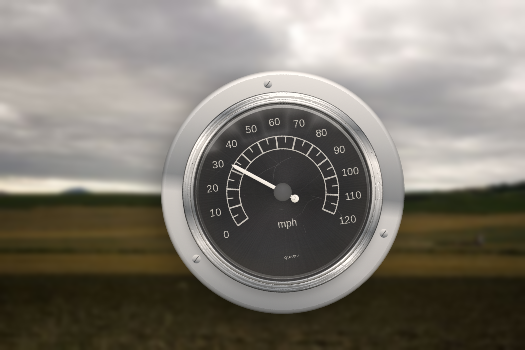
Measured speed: 32.5 mph
